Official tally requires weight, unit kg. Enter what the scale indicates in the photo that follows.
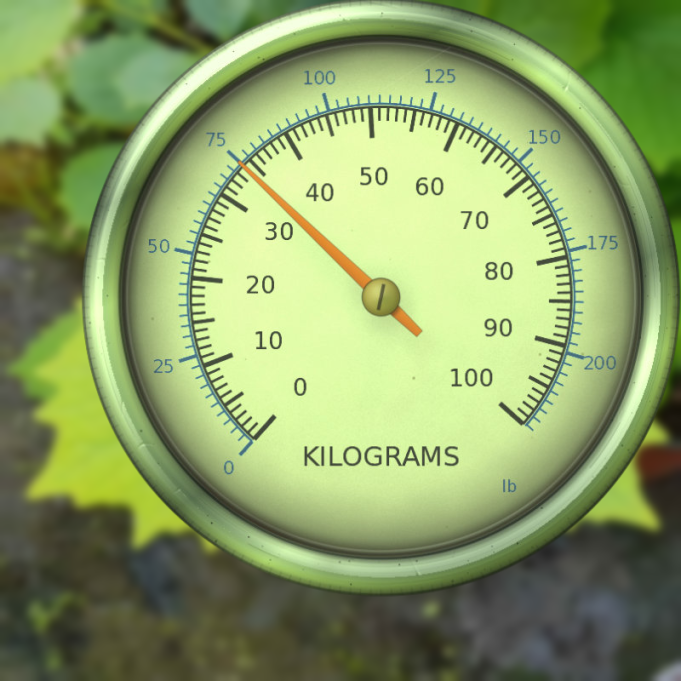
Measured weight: 34 kg
